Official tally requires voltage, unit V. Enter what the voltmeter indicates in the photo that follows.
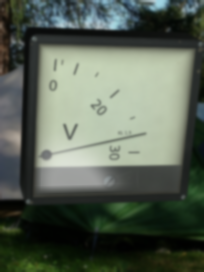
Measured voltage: 27.5 V
